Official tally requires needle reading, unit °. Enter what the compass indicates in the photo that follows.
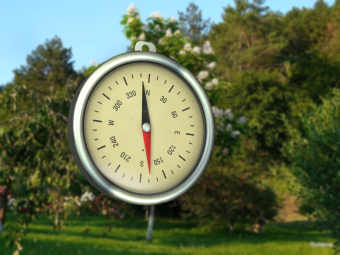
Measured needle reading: 170 °
